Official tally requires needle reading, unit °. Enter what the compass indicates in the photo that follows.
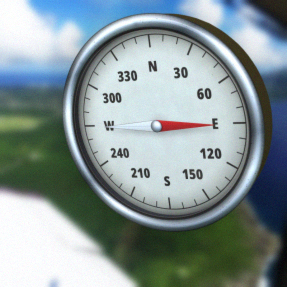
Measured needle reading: 90 °
